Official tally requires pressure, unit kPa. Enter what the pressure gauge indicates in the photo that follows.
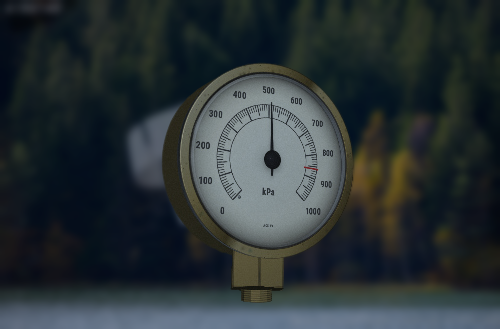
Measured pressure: 500 kPa
